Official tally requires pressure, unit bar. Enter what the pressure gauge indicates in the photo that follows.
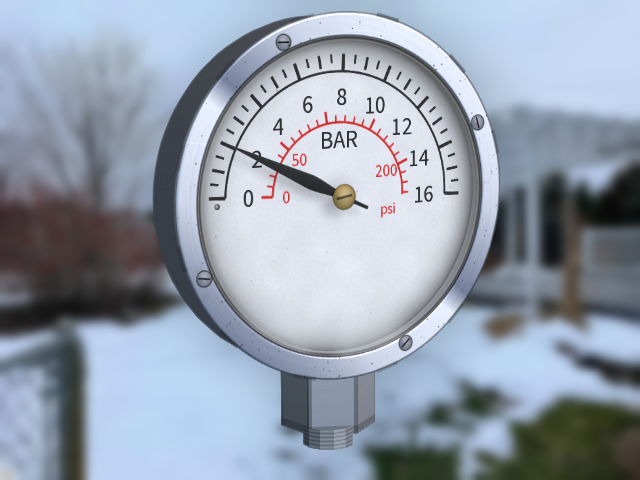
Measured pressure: 2 bar
